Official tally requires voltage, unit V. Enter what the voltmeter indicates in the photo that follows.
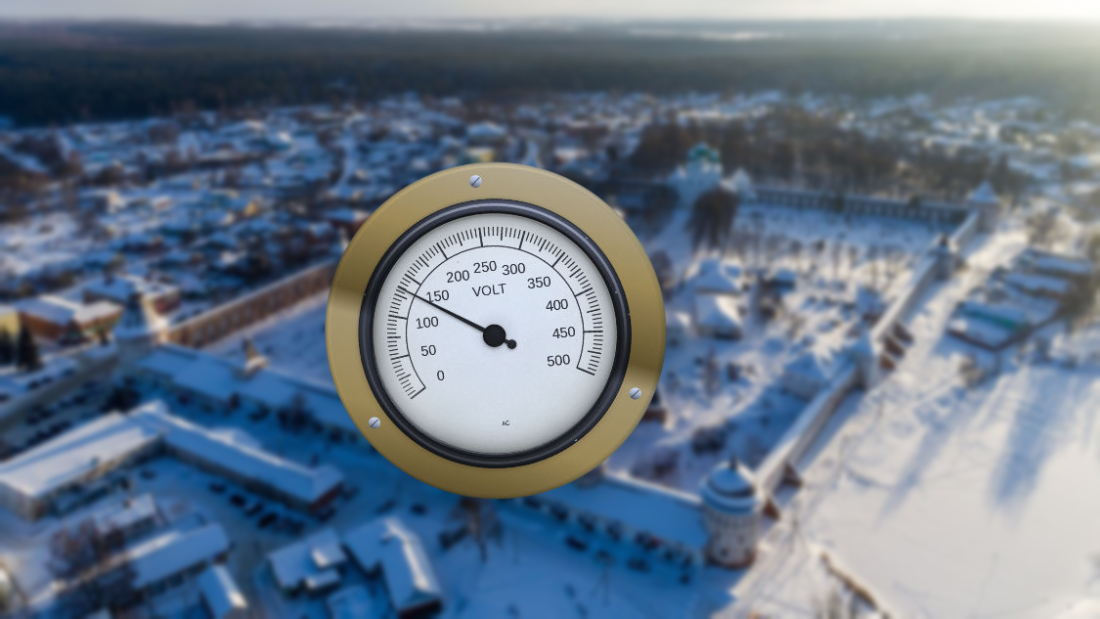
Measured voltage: 135 V
